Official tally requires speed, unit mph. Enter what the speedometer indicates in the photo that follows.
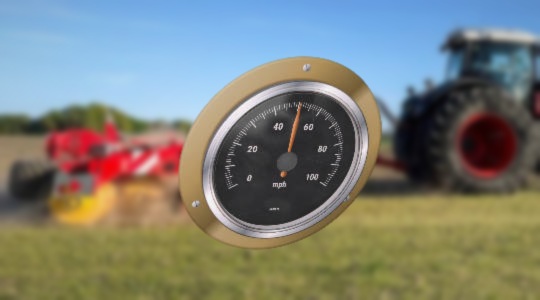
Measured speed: 50 mph
